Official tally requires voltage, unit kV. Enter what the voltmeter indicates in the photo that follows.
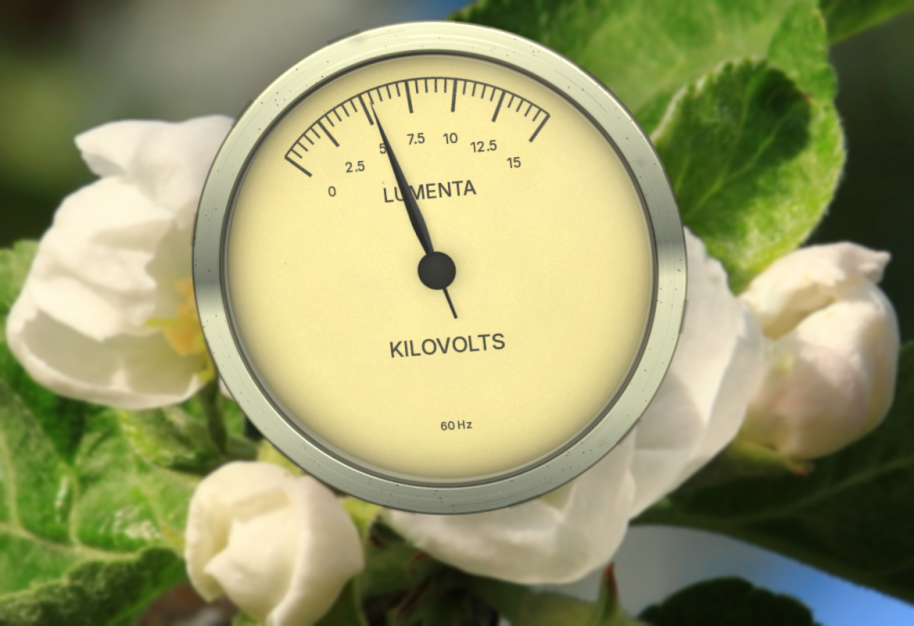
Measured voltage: 5.5 kV
